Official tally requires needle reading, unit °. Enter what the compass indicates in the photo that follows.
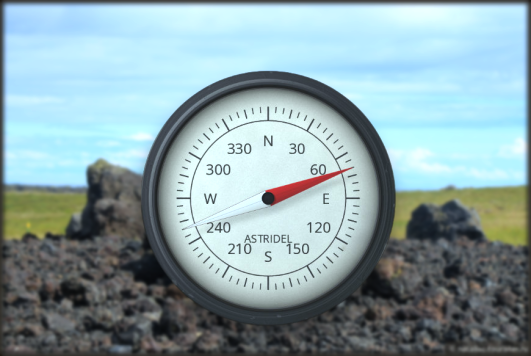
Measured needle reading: 70 °
